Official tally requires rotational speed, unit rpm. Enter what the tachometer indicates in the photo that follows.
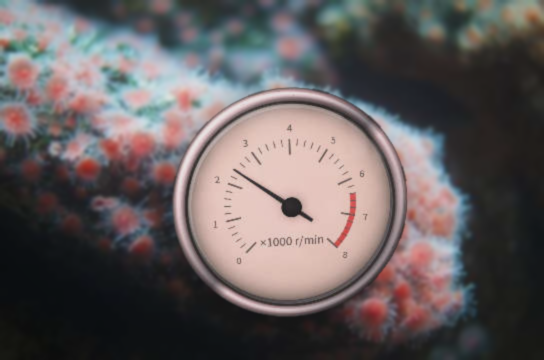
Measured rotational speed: 2400 rpm
